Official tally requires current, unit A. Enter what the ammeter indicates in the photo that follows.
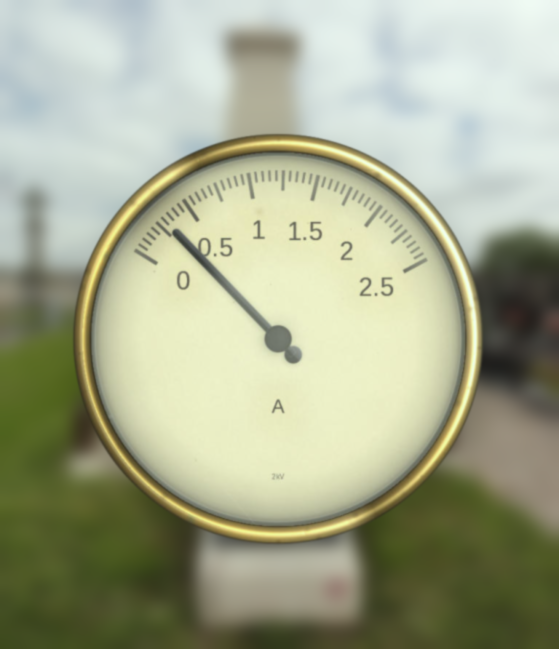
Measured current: 0.3 A
